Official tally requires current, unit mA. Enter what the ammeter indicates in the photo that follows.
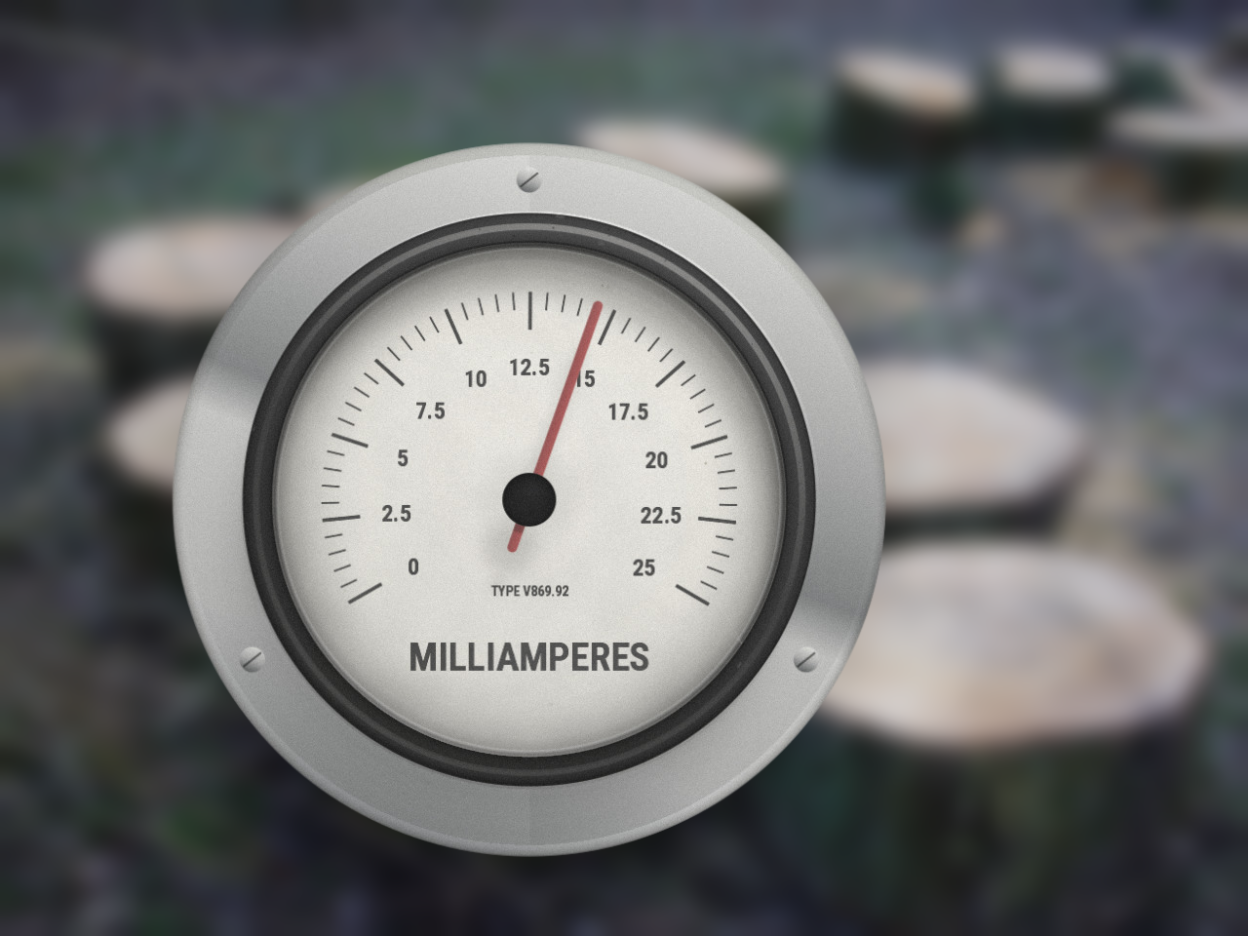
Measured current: 14.5 mA
